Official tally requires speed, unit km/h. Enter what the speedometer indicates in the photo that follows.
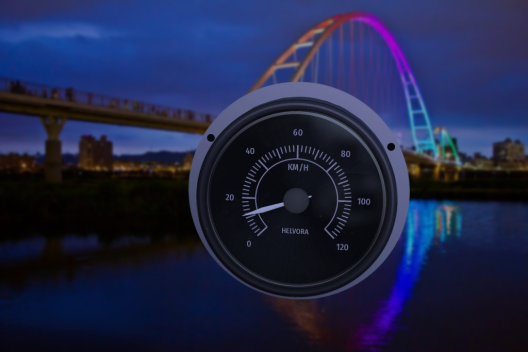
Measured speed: 12 km/h
